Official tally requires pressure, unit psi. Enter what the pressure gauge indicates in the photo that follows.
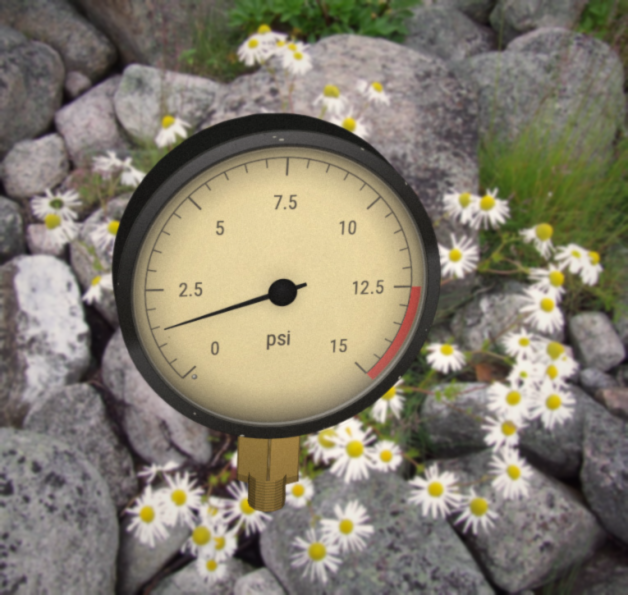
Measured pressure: 1.5 psi
